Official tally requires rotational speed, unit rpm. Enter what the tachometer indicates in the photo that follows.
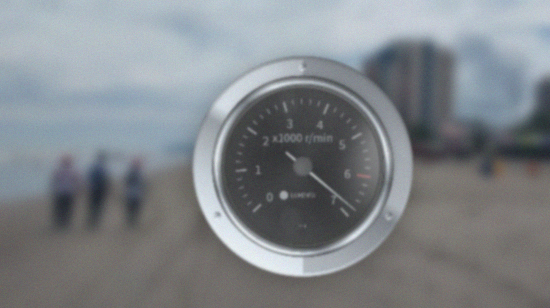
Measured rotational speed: 6800 rpm
